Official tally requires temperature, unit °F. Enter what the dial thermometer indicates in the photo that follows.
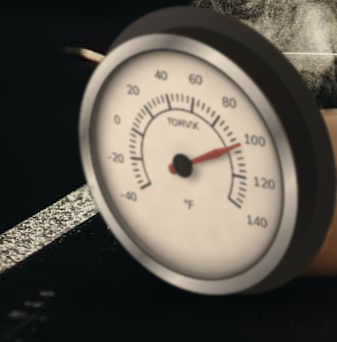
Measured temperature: 100 °F
